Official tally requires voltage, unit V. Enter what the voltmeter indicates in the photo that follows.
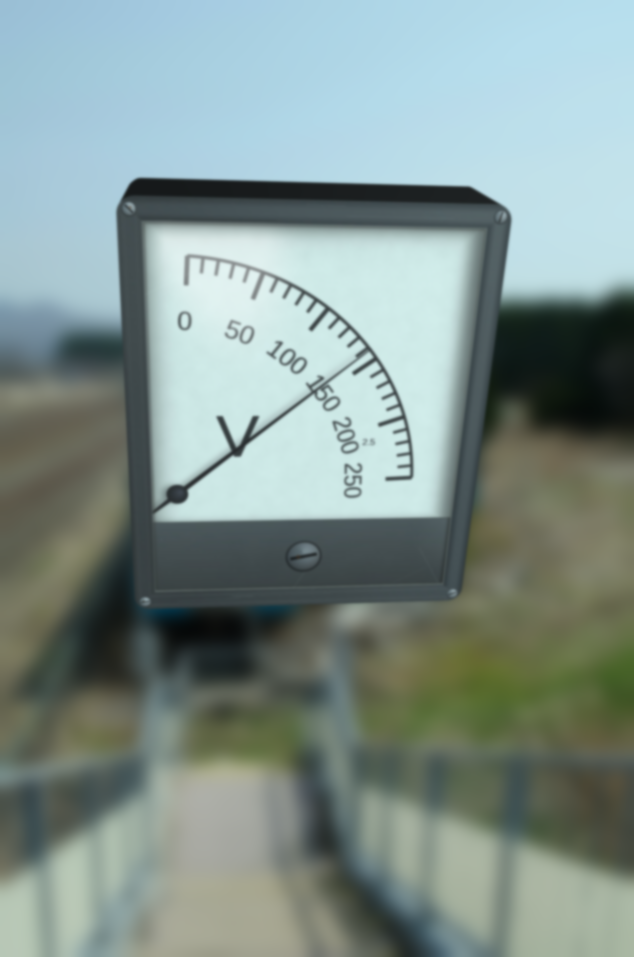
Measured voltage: 140 V
